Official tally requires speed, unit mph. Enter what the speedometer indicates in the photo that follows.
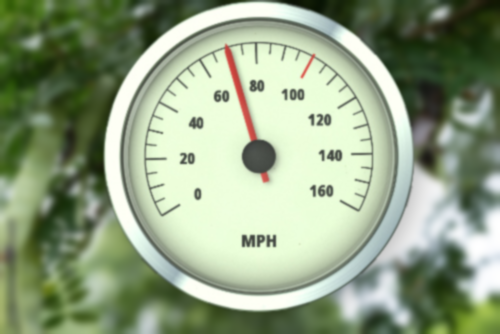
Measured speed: 70 mph
